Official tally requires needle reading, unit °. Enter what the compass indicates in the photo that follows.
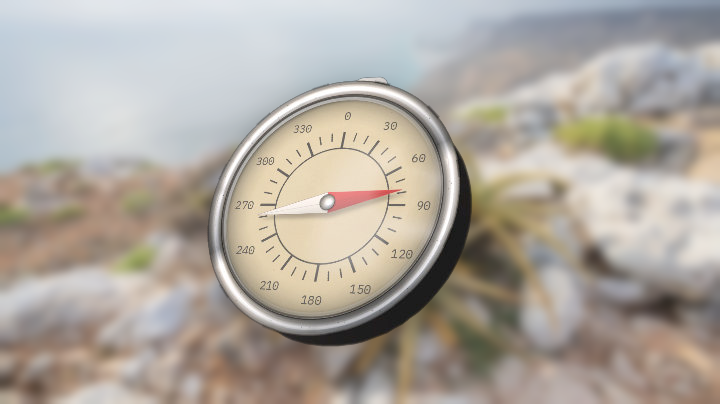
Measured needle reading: 80 °
